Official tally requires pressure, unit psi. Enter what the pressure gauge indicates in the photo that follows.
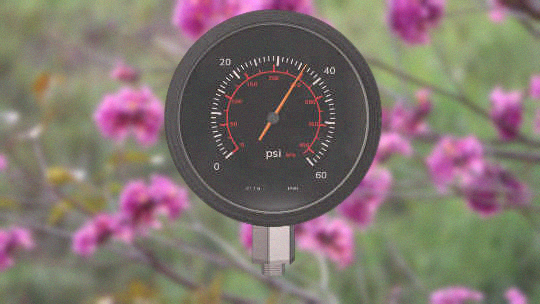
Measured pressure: 36 psi
